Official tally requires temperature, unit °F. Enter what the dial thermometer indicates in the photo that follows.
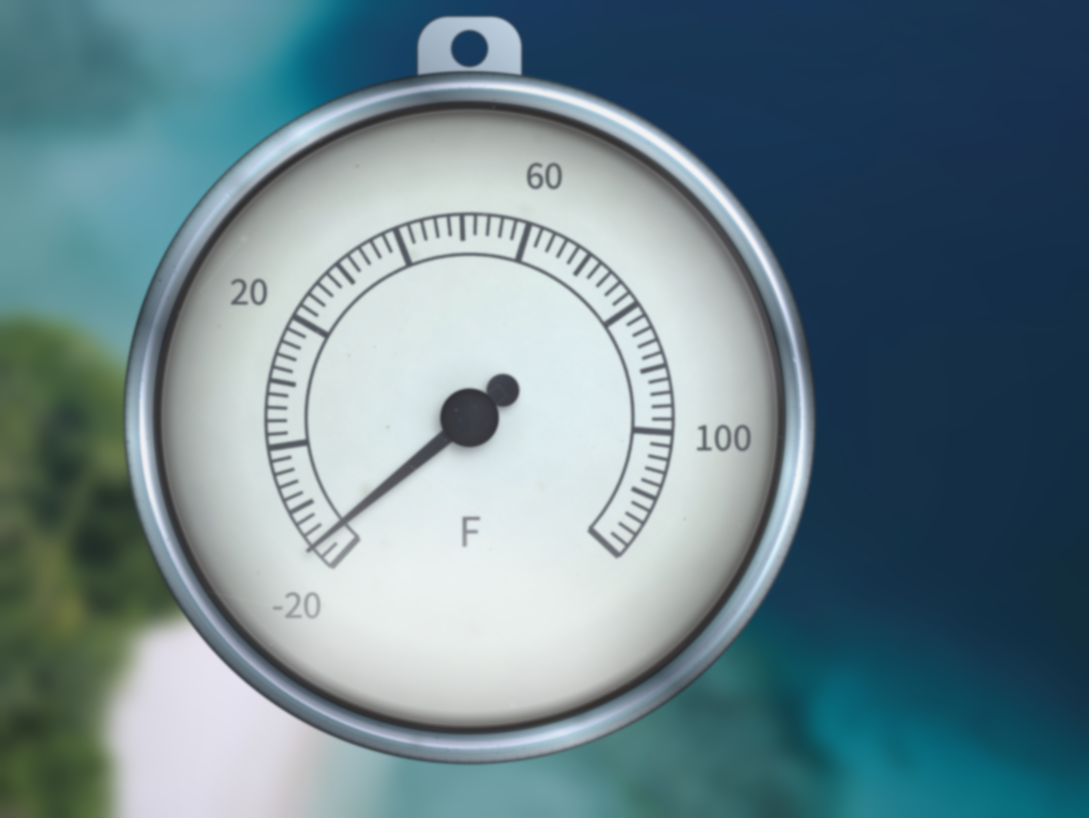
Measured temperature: -16 °F
